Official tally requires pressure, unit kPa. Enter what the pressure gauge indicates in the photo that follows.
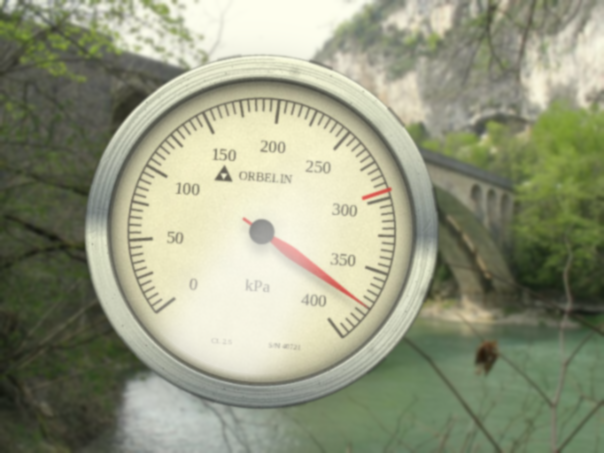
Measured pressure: 375 kPa
